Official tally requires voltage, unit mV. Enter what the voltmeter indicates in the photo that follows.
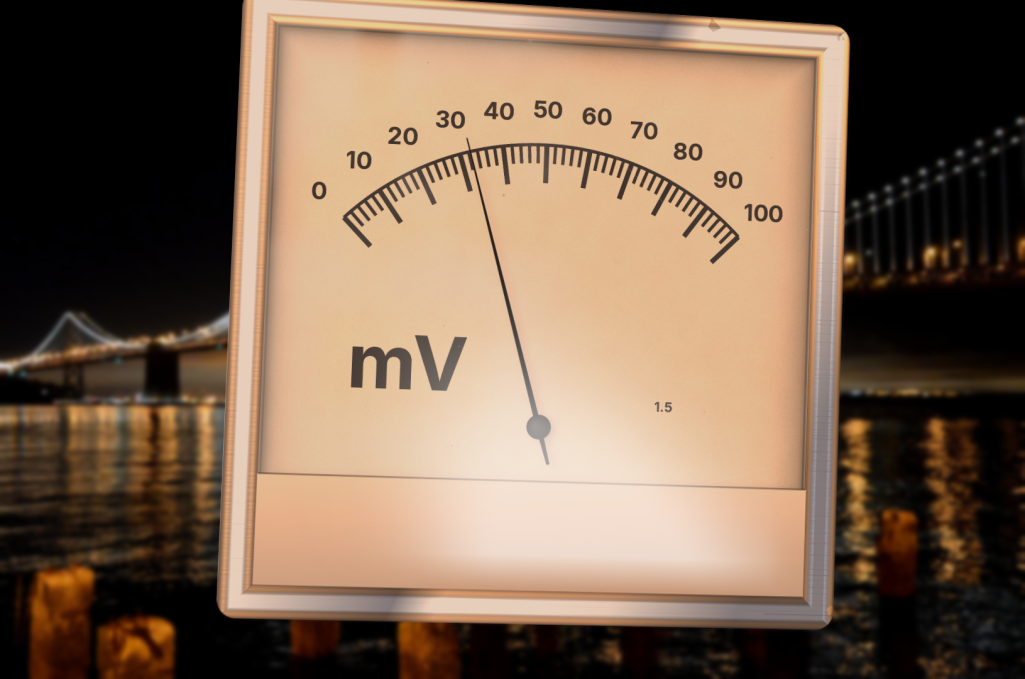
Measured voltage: 32 mV
